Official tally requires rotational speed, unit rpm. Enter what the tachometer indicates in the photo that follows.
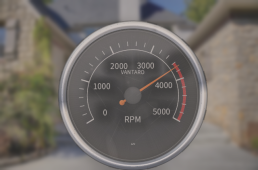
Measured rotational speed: 3700 rpm
